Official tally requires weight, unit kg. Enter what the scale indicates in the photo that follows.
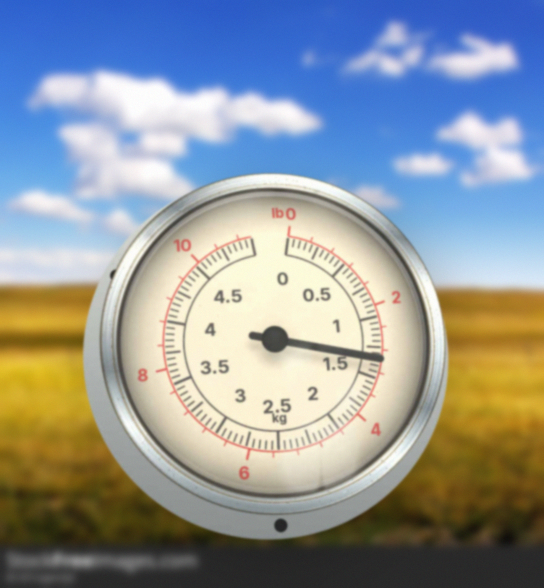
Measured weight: 1.35 kg
